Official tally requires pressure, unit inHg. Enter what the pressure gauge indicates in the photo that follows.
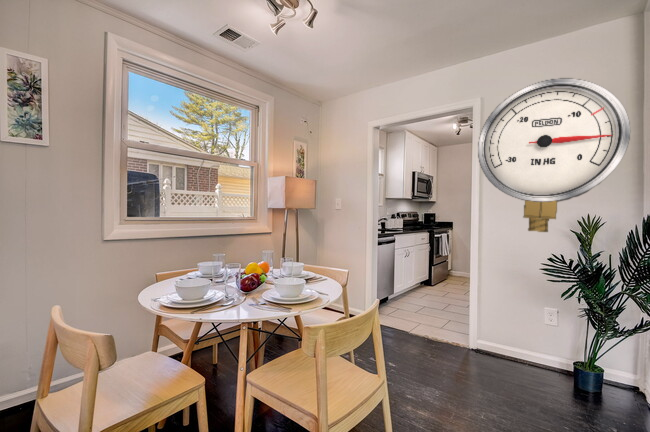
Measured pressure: -4 inHg
